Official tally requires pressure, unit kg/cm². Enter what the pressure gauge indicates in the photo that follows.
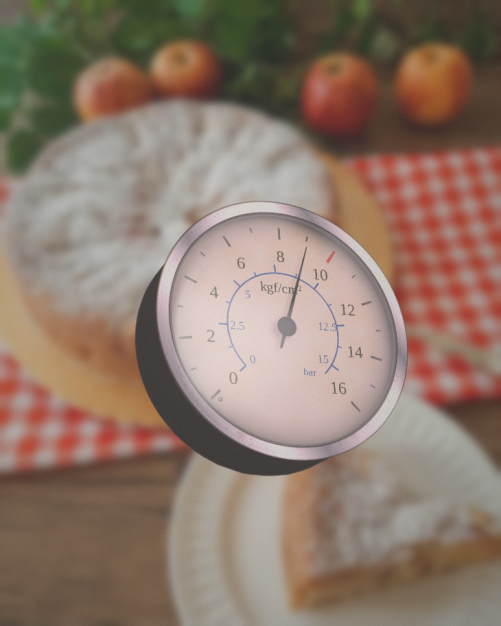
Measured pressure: 9 kg/cm²
